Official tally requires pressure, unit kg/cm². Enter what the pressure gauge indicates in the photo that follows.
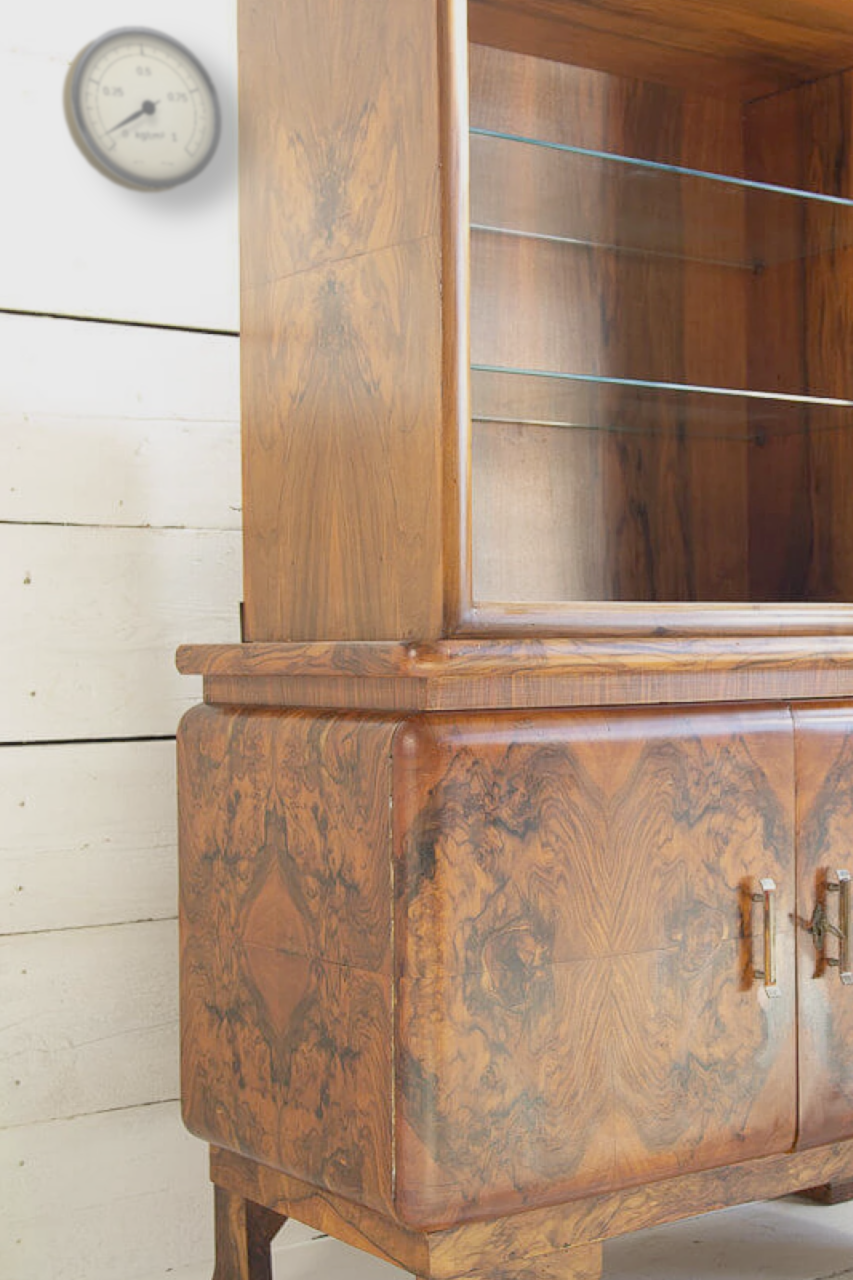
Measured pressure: 0.05 kg/cm²
